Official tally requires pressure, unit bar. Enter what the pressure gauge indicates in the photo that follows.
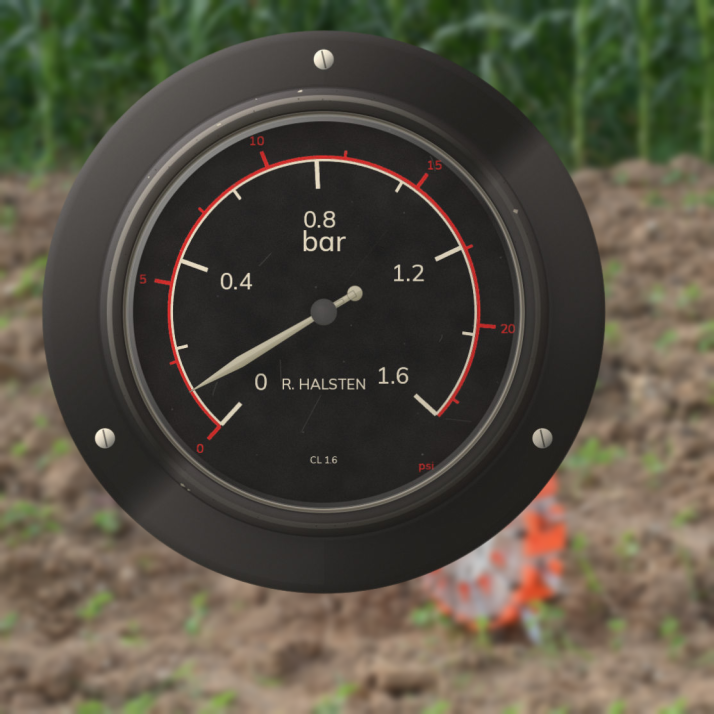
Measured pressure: 0.1 bar
